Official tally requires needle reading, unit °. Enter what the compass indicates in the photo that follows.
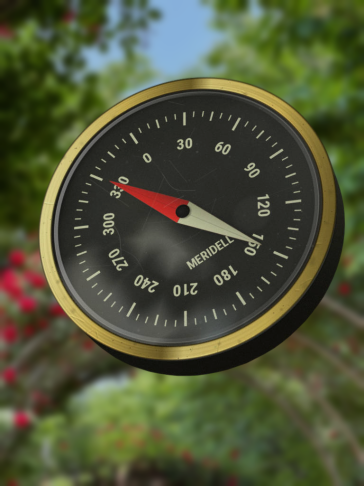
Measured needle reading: 330 °
